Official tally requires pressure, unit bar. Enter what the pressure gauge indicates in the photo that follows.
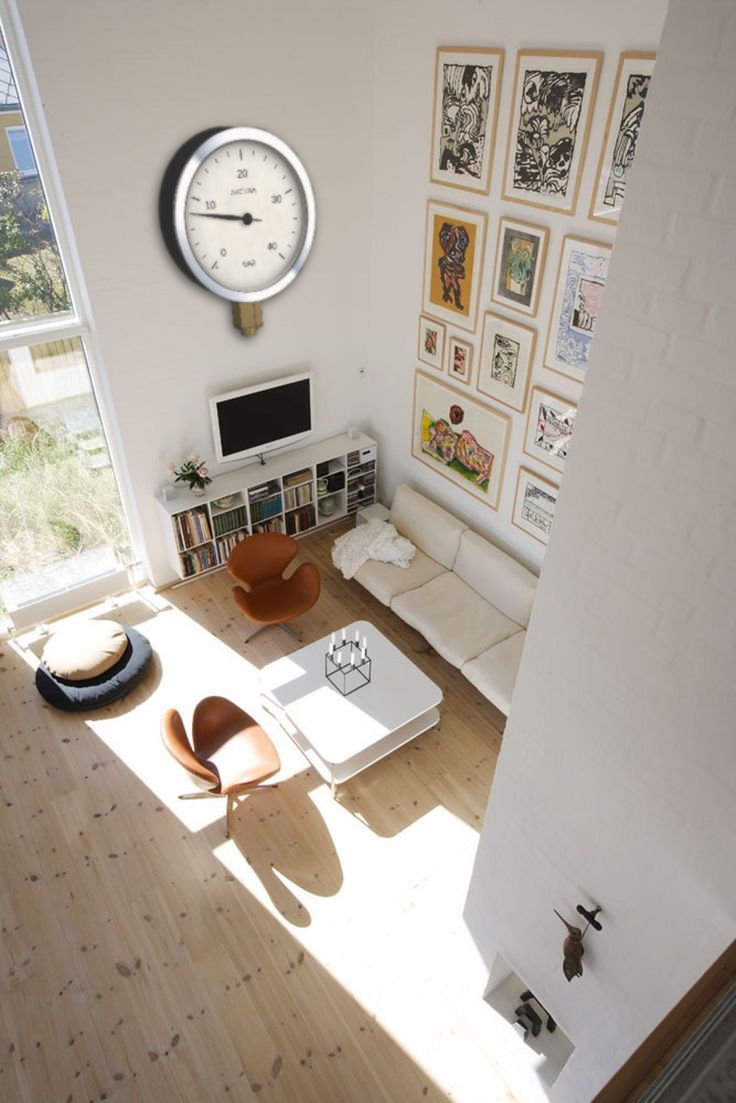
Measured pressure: 8 bar
